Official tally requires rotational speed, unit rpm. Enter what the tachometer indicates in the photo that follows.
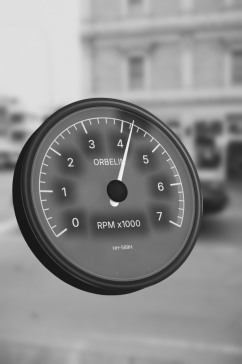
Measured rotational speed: 4200 rpm
